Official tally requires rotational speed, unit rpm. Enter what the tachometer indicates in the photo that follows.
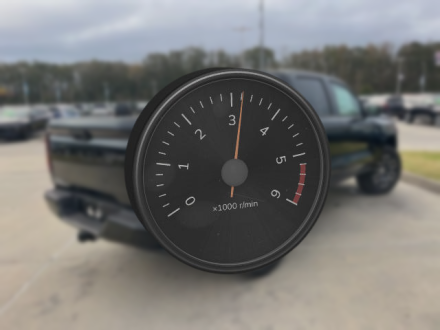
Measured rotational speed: 3200 rpm
